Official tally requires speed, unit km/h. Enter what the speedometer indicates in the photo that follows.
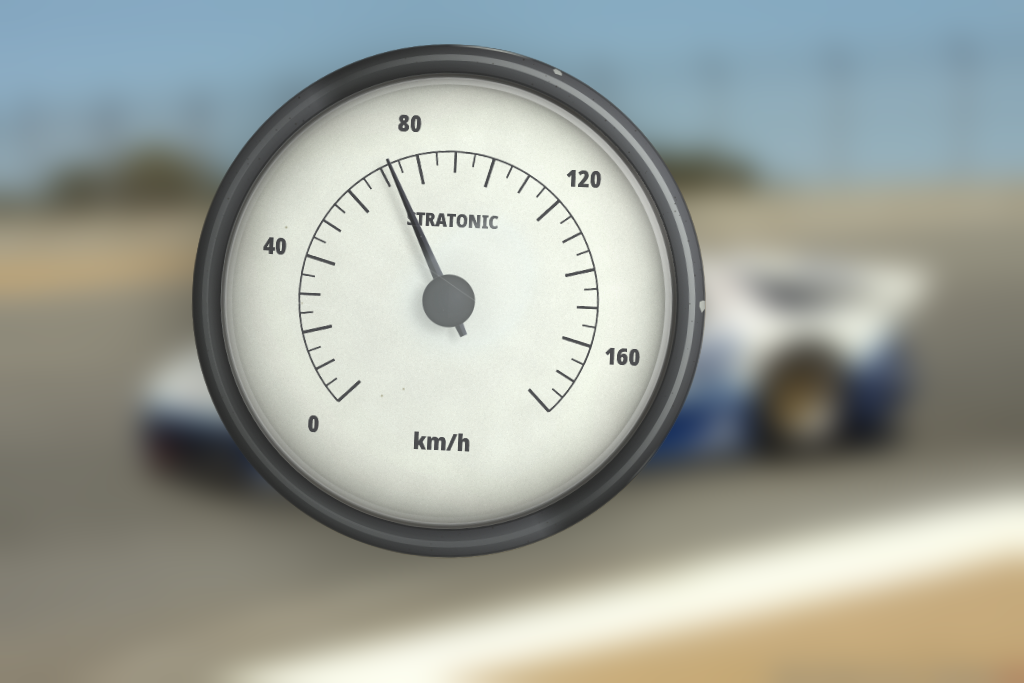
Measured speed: 72.5 km/h
